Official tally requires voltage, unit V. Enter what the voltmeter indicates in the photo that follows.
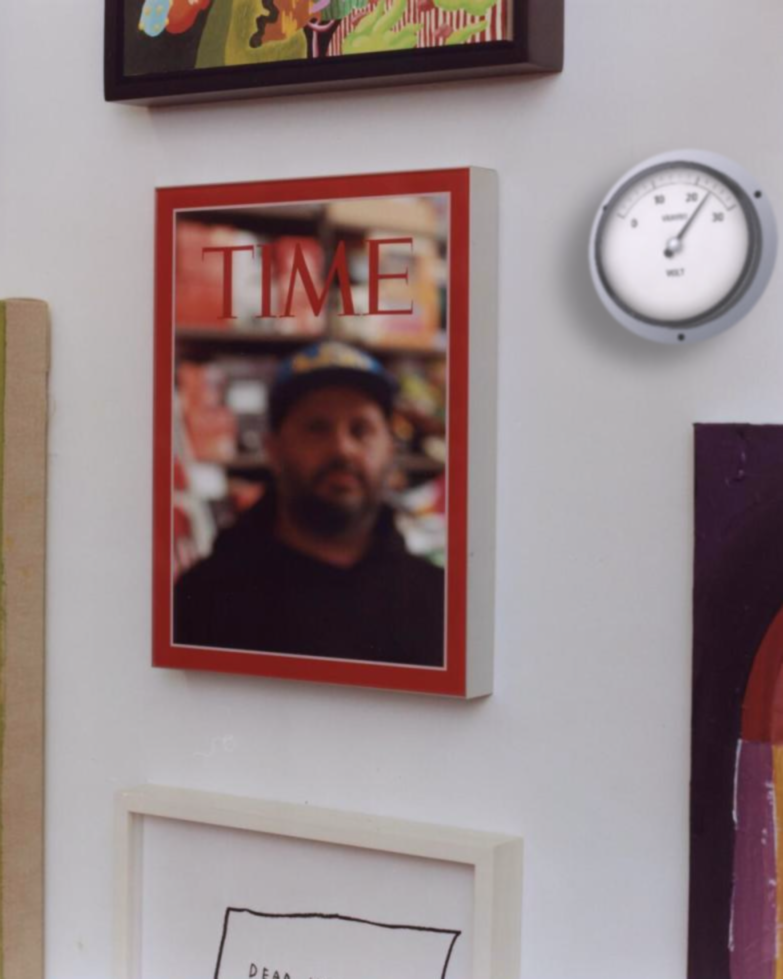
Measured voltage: 24 V
